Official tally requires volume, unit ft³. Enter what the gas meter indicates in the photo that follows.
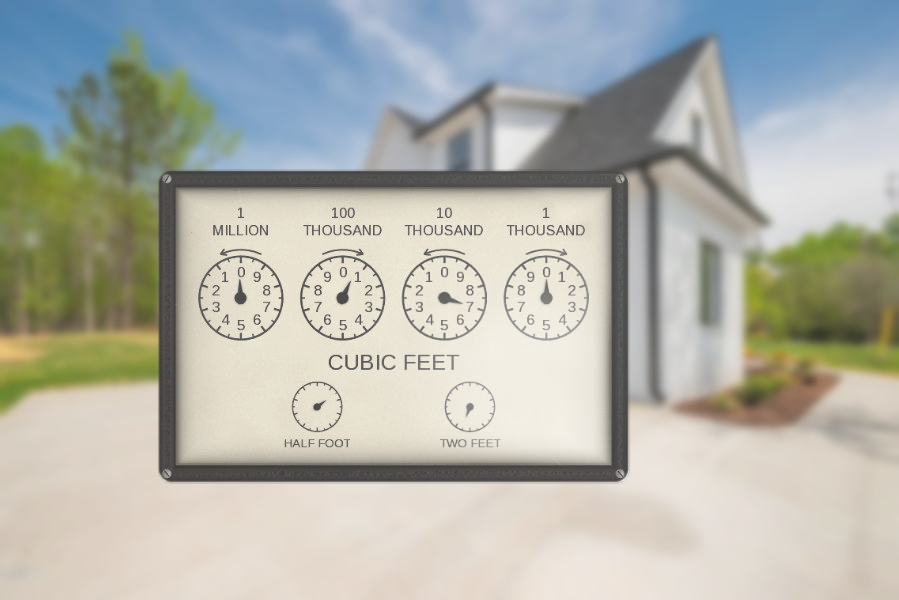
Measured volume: 7000 ft³
